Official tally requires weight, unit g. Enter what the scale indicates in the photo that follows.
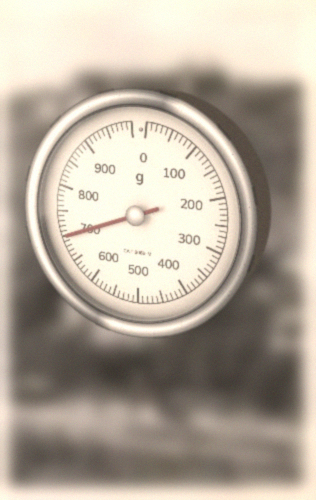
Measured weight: 700 g
